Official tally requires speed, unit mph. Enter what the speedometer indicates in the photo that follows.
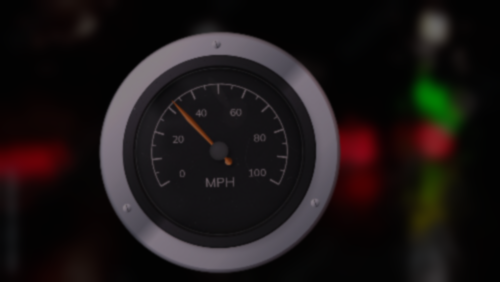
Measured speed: 32.5 mph
